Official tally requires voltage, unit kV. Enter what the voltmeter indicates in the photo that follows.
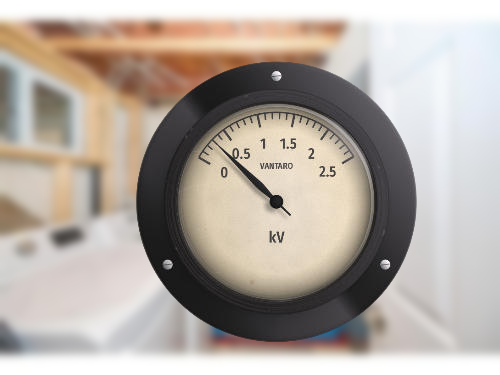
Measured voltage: 0.3 kV
